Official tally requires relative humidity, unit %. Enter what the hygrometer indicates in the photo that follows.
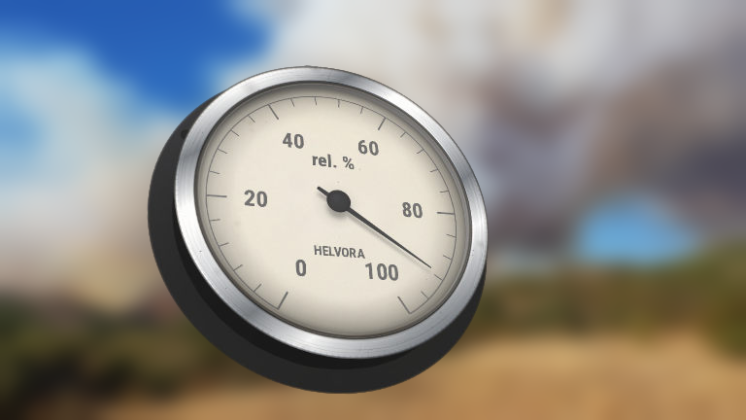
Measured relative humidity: 92 %
